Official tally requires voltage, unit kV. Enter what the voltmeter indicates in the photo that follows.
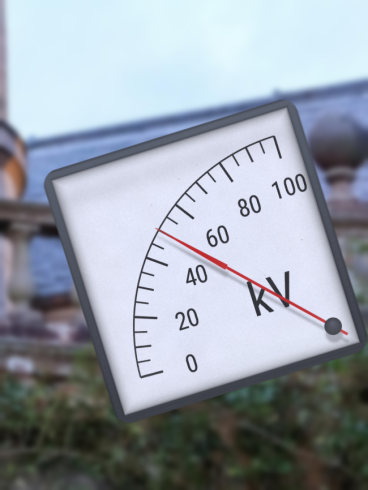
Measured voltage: 50 kV
